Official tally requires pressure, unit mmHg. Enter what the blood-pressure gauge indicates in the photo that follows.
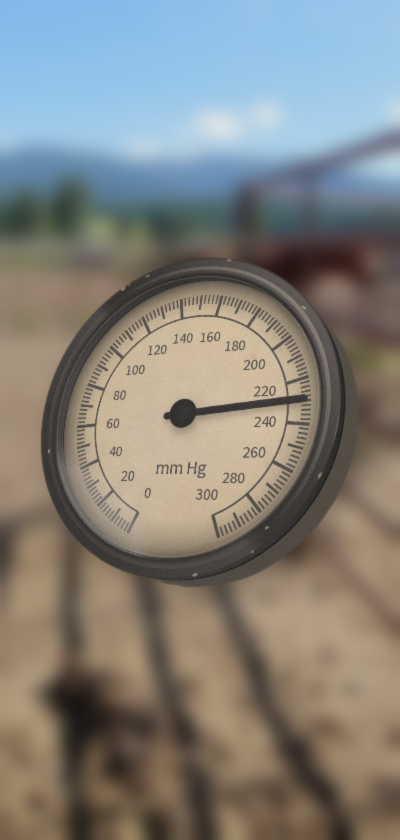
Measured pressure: 230 mmHg
